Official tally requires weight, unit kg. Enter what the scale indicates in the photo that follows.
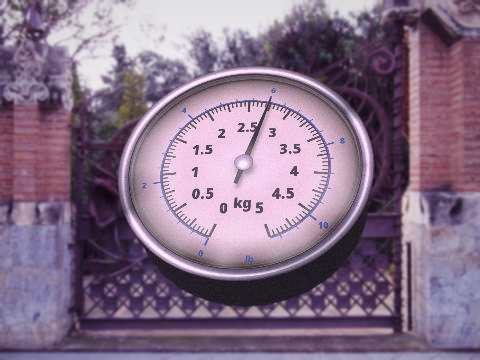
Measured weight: 2.75 kg
